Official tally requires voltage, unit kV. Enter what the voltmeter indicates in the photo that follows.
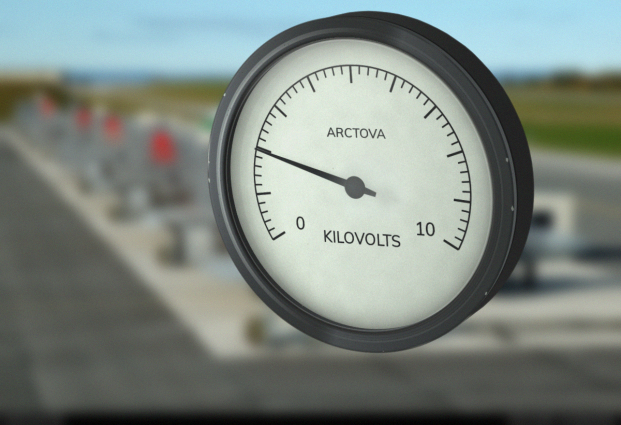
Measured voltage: 2 kV
